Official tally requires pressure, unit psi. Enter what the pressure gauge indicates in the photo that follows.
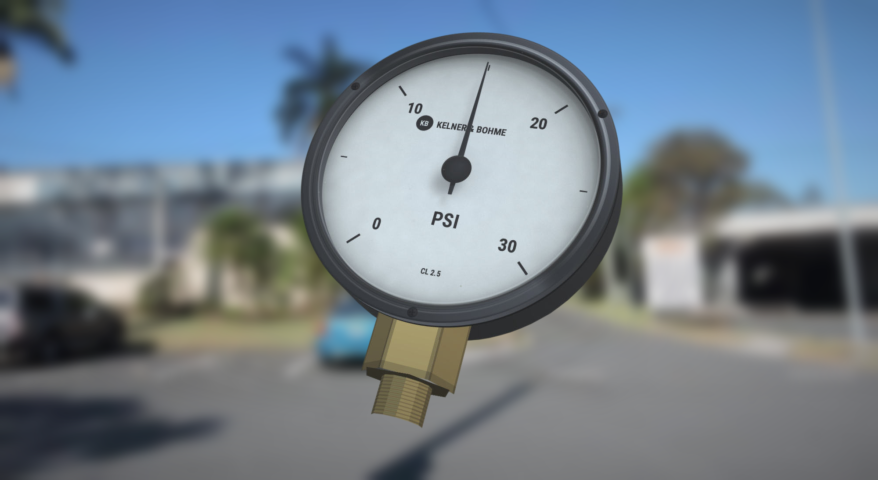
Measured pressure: 15 psi
